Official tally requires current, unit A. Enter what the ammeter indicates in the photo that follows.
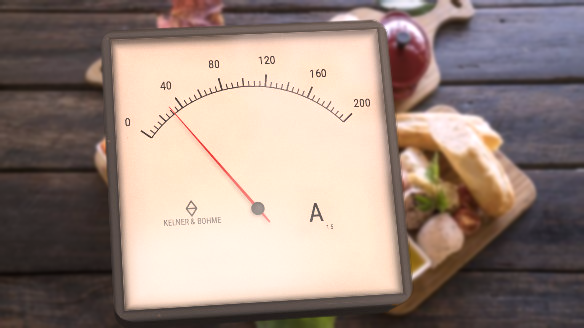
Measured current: 30 A
